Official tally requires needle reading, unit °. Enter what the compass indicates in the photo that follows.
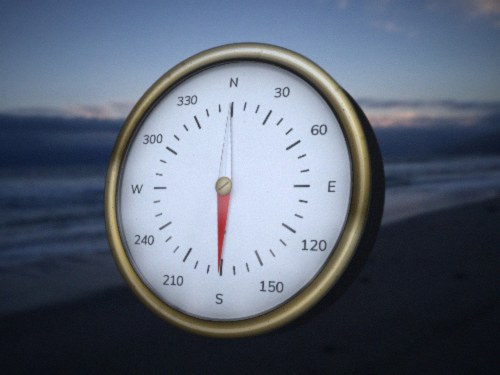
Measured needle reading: 180 °
